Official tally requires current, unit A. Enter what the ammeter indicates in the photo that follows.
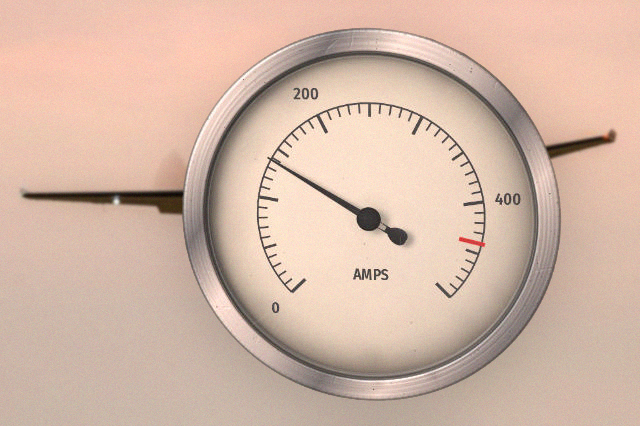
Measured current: 140 A
